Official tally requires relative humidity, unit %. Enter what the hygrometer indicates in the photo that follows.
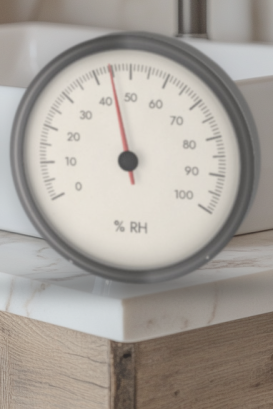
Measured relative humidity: 45 %
